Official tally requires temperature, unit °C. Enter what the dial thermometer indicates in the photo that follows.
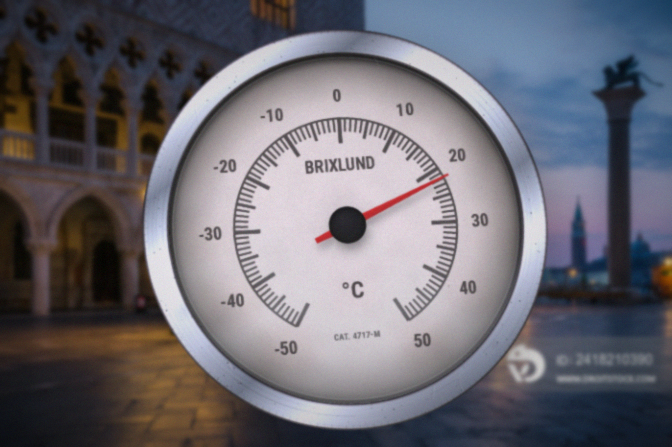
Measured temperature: 22 °C
